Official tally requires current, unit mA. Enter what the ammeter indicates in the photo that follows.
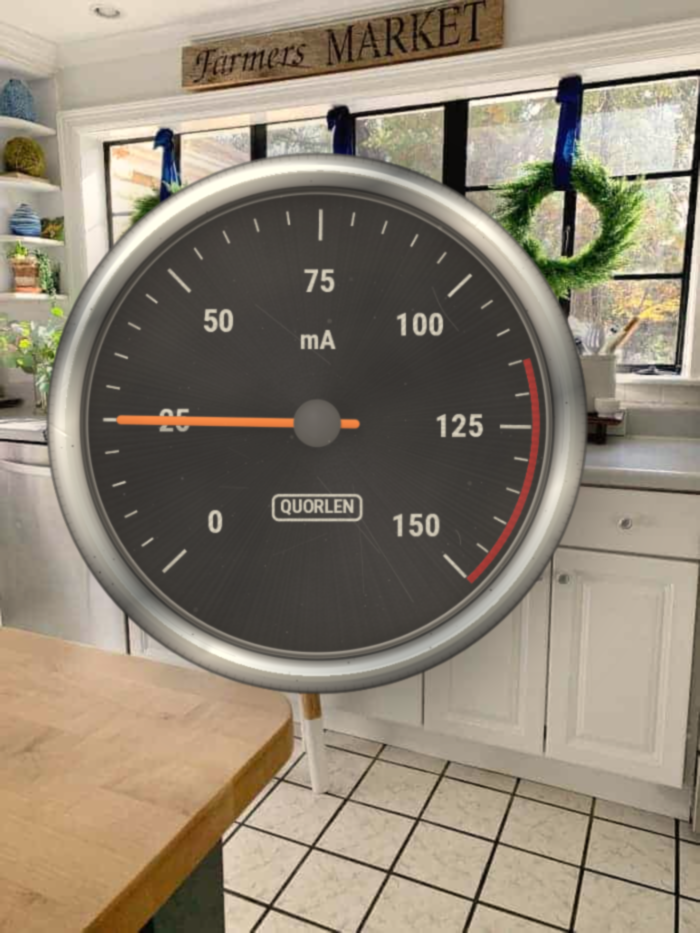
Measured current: 25 mA
